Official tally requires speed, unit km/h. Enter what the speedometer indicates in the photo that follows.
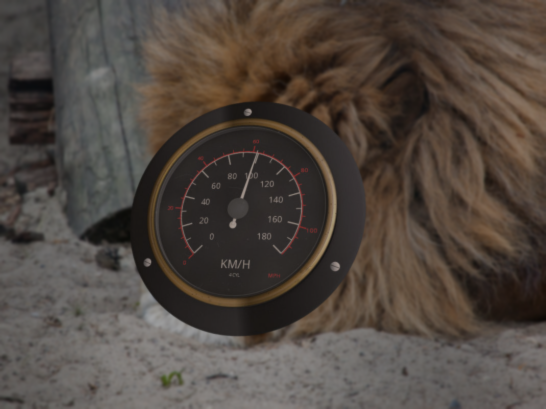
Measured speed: 100 km/h
